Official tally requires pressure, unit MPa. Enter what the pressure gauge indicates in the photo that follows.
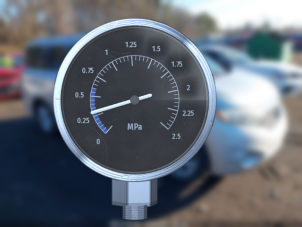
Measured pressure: 0.3 MPa
